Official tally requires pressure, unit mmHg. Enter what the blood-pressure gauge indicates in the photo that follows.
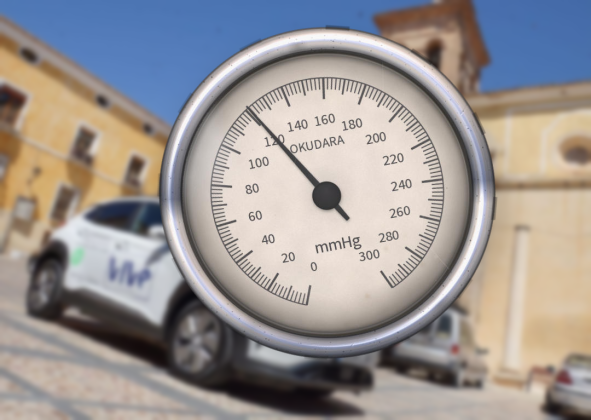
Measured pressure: 122 mmHg
